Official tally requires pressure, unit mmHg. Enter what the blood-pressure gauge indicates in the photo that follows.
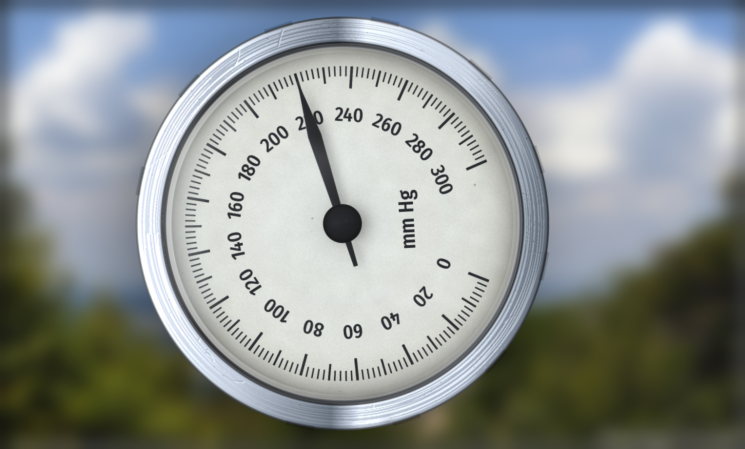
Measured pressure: 220 mmHg
